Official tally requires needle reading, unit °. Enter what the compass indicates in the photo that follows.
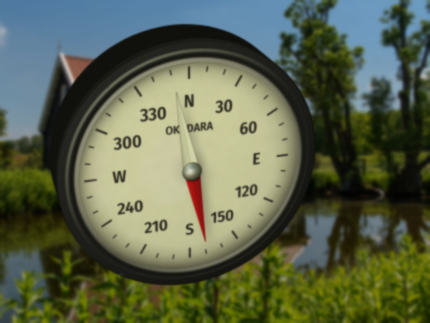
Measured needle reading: 170 °
